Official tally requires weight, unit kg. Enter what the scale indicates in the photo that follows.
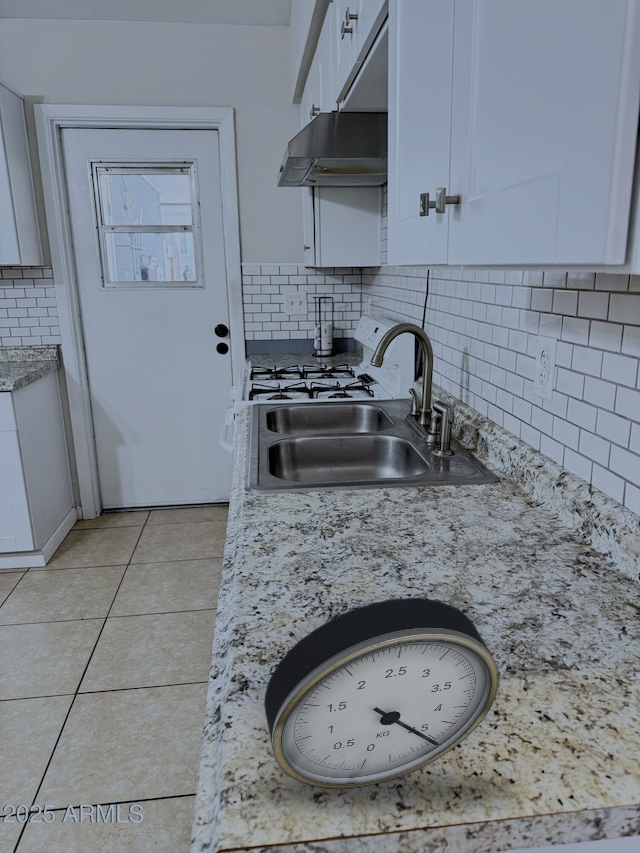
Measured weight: 4.5 kg
